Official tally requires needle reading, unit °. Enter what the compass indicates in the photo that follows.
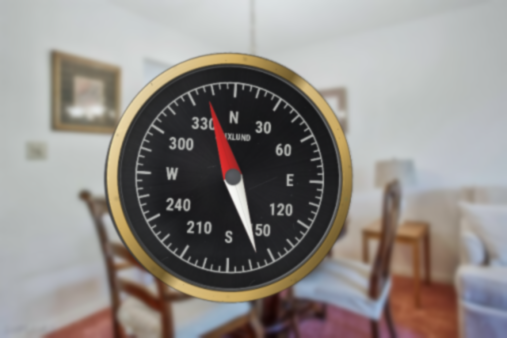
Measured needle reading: 340 °
